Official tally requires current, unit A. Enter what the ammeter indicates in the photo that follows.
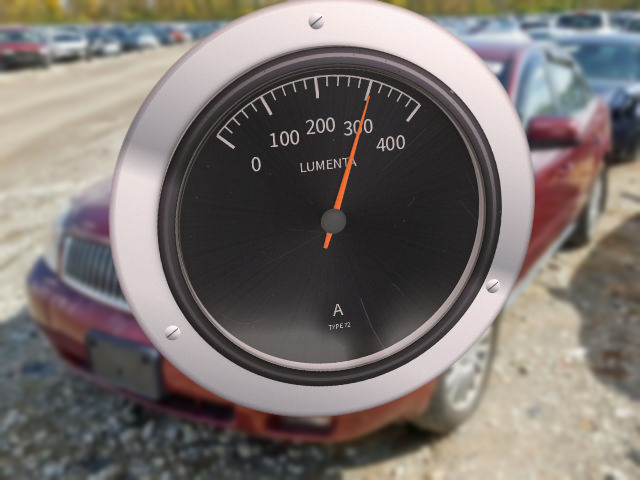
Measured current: 300 A
